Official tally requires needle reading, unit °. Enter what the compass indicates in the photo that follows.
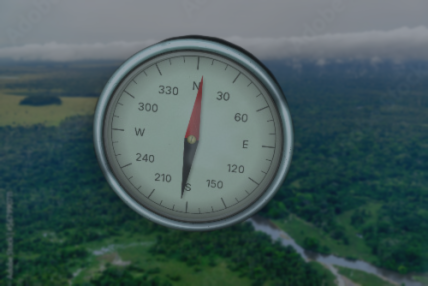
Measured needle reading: 5 °
